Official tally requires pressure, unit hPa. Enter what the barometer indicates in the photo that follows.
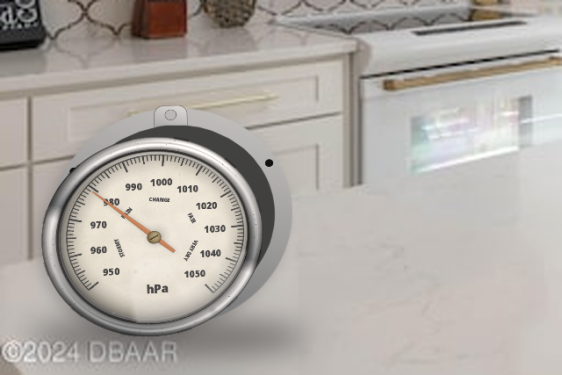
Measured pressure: 980 hPa
